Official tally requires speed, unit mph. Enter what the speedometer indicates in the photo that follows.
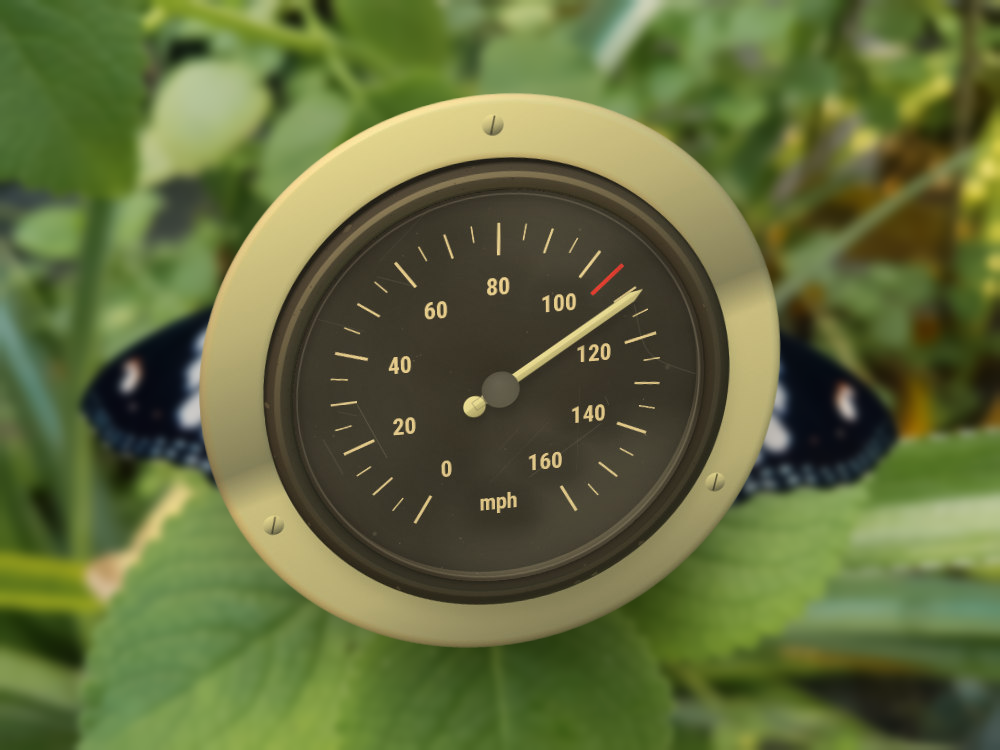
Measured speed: 110 mph
